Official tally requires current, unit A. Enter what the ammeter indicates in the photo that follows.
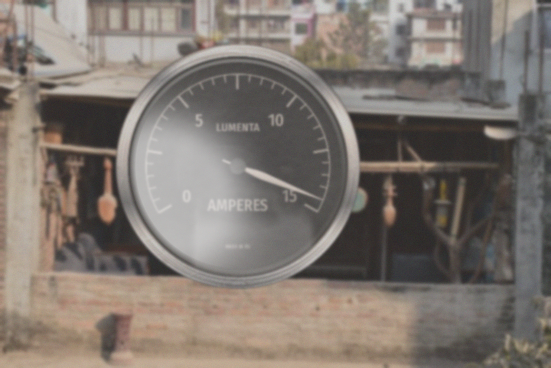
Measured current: 14.5 A
